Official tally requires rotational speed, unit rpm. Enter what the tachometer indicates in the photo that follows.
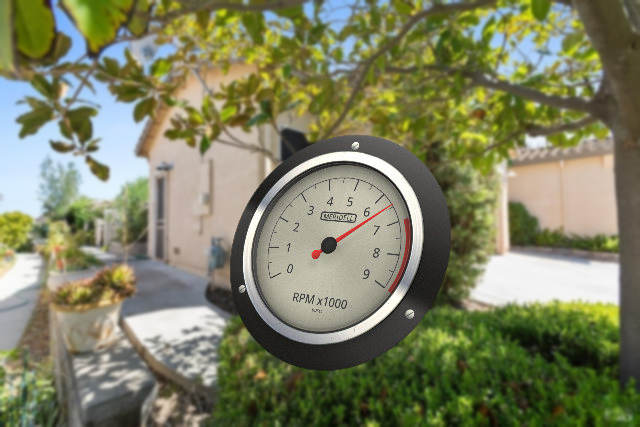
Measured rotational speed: 6500 rpm
